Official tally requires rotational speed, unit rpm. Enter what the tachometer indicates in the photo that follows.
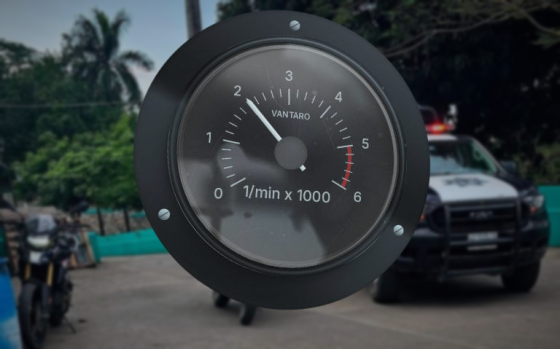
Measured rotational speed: 2000 rpm
